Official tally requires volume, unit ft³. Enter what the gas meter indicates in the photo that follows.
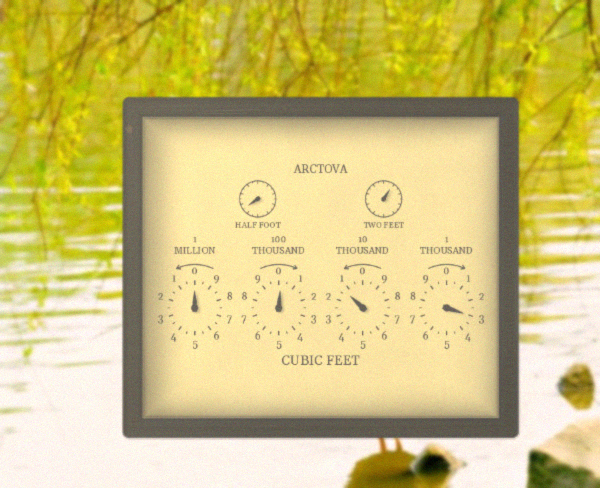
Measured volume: 1300 ft³
